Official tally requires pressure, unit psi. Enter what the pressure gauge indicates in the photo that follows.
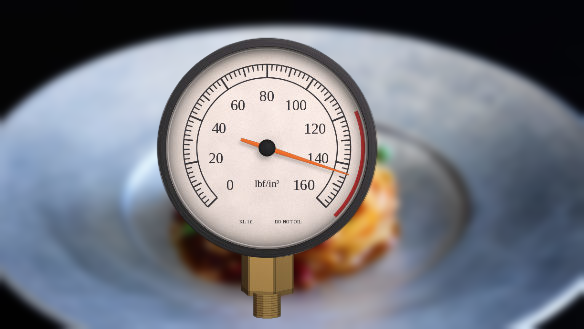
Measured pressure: 144 psi
